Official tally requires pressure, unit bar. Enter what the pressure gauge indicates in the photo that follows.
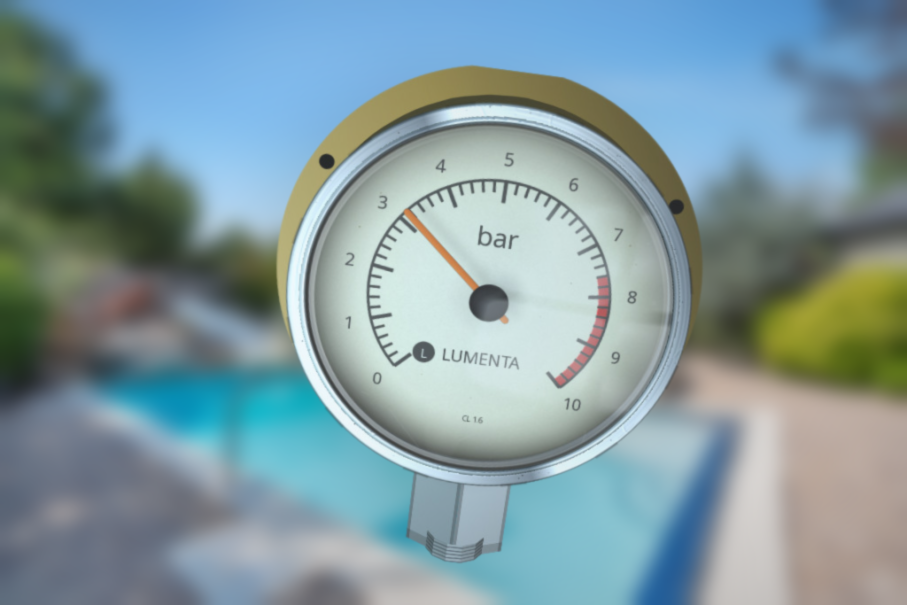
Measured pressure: 3.2 bar
